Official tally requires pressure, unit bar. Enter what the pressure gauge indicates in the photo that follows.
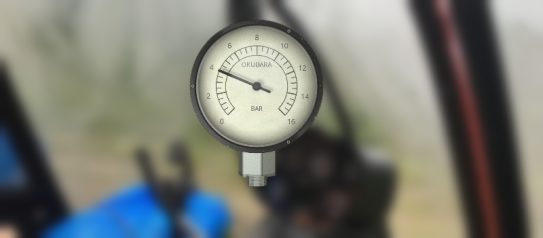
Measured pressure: 4 bar
